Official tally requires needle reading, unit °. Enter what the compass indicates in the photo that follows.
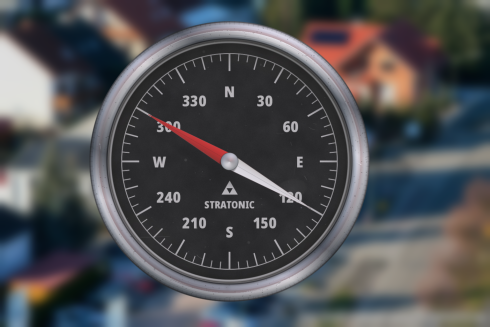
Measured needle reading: 300 °
